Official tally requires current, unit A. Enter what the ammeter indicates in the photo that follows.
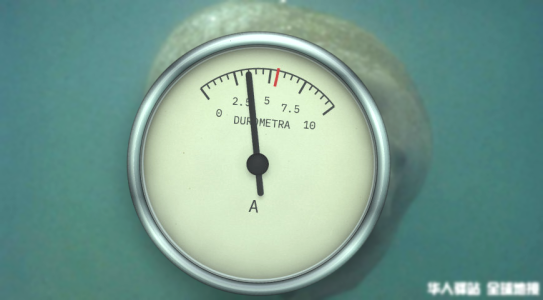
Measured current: 3.5 A
